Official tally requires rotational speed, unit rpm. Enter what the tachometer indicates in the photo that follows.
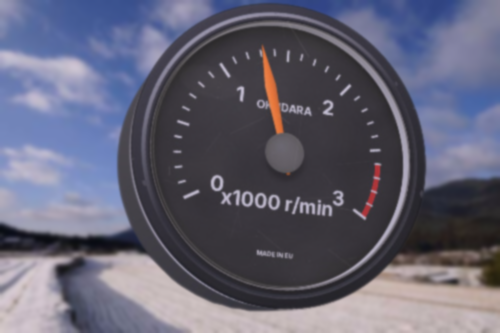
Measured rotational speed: 1300 rpm
